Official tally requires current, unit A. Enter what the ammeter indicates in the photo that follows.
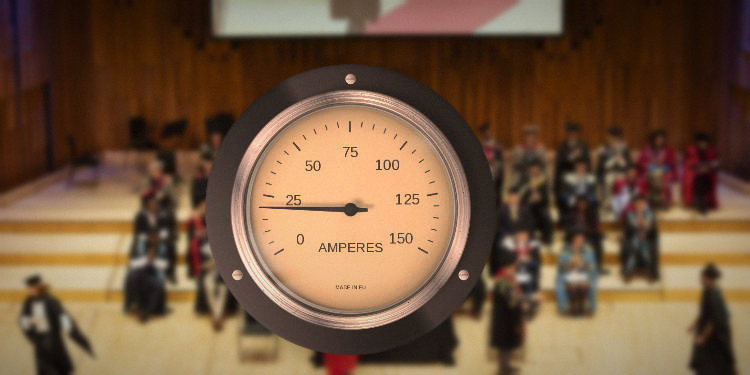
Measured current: 20 A
